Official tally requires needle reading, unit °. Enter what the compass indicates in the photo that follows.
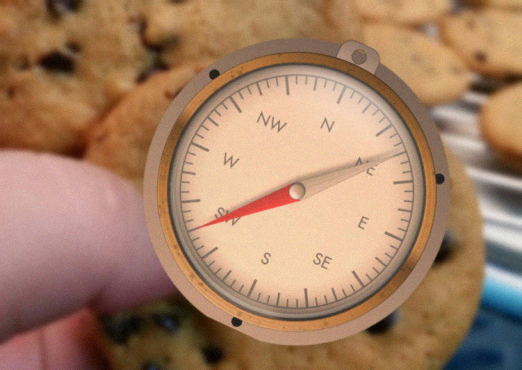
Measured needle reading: 225 °
